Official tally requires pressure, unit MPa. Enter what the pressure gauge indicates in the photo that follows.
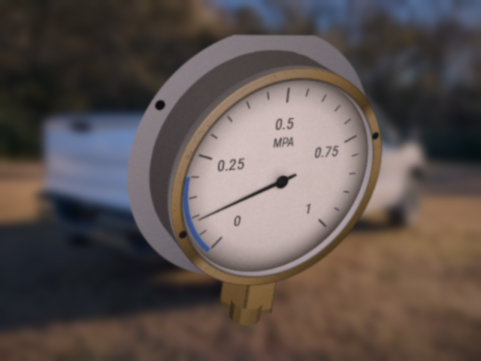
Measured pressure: 0.1 MPa
